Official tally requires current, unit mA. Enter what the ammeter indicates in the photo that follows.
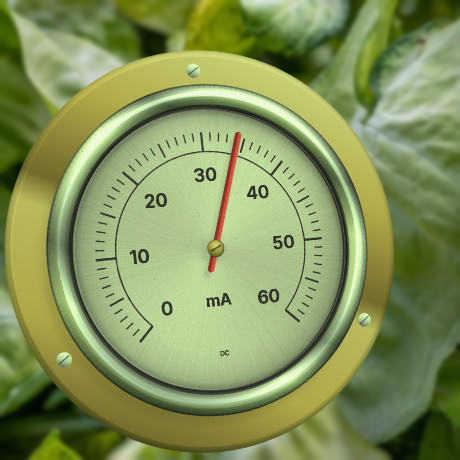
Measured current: 34 mA
